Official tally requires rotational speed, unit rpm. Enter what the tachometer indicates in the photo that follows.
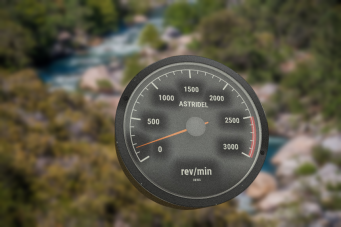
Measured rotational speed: 150 rpm
